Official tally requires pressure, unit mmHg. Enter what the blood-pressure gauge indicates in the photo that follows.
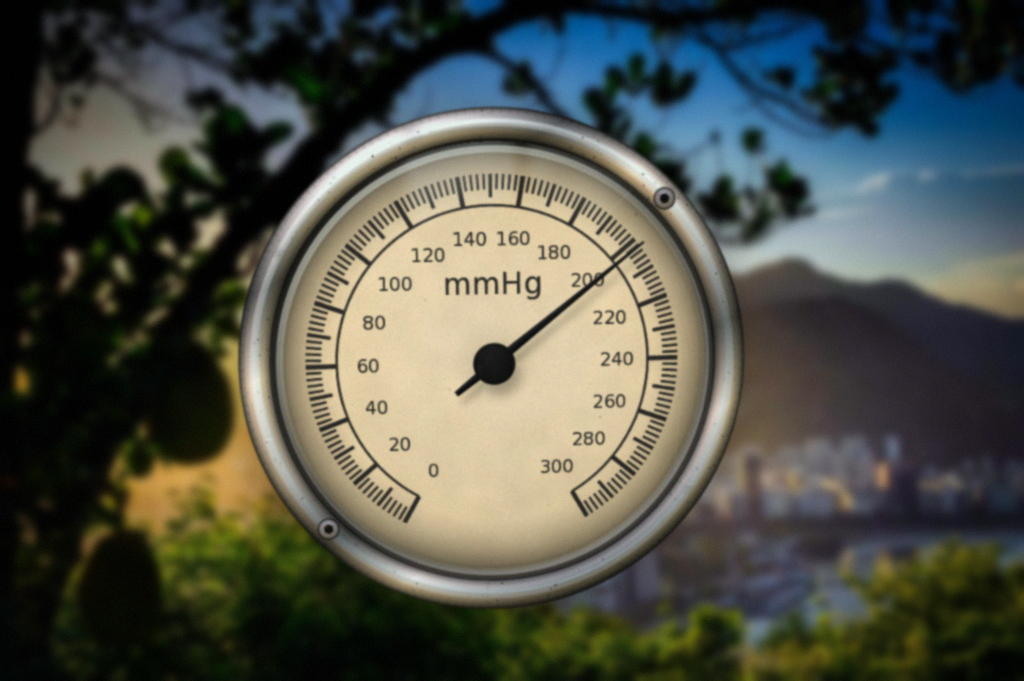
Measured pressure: 202 mmHg
